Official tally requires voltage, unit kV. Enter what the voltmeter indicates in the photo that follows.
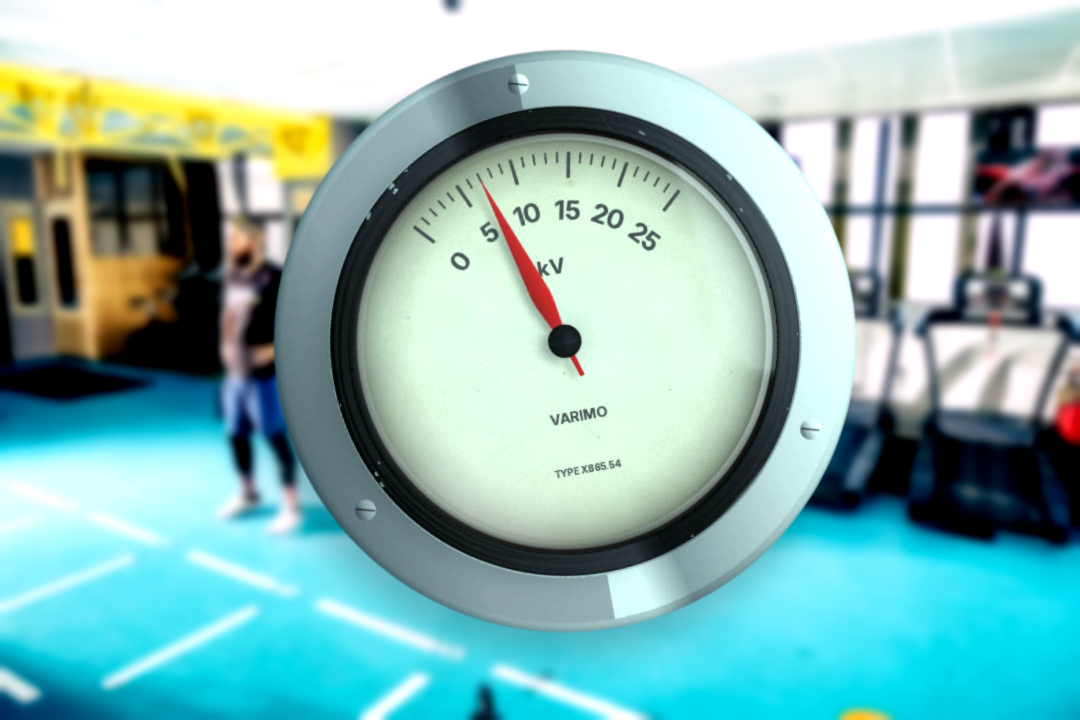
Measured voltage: 7 kV
